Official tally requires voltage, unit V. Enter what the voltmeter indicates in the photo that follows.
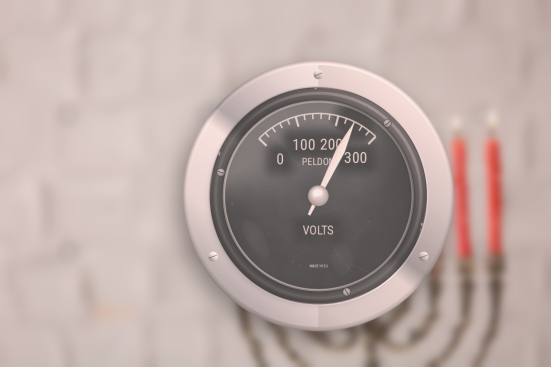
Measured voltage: 240 V
